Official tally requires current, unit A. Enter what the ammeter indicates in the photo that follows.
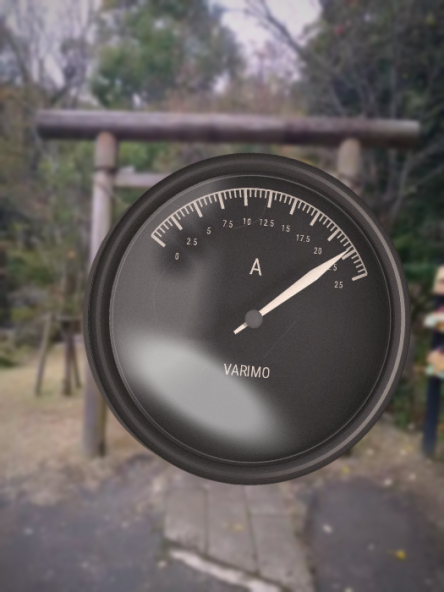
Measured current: 22 A
